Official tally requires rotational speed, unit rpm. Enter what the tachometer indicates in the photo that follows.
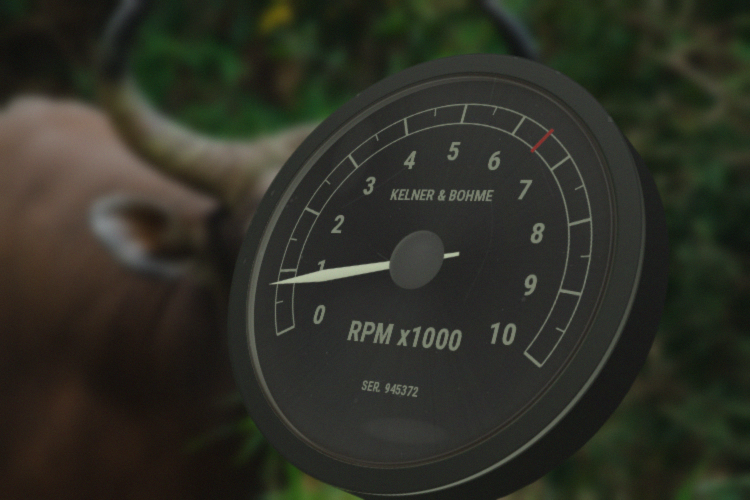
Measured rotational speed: 750 rpm
